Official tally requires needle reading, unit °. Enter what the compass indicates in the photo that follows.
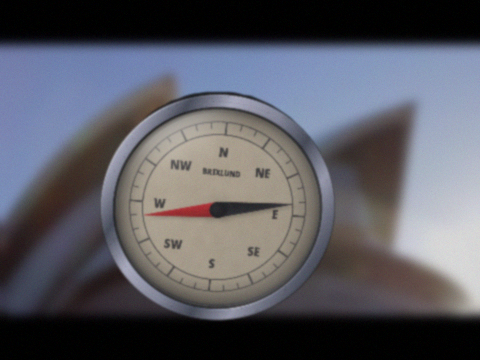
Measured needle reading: 260 °
